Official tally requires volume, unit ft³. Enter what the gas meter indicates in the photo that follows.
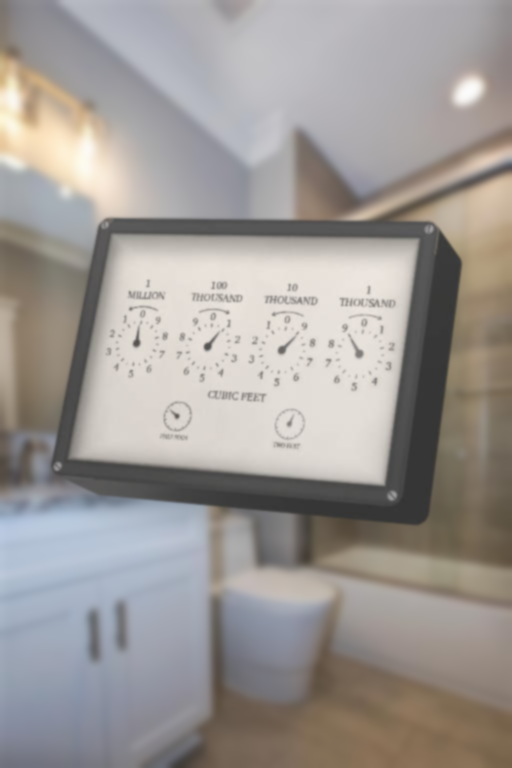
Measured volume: 8900 ft³
